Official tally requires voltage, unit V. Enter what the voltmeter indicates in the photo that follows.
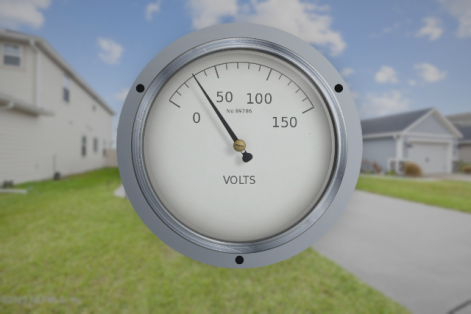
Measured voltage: 30 V
